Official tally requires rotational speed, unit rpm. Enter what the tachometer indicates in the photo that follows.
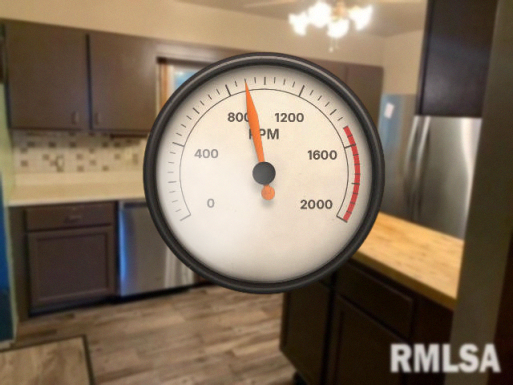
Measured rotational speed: 900 rpm
